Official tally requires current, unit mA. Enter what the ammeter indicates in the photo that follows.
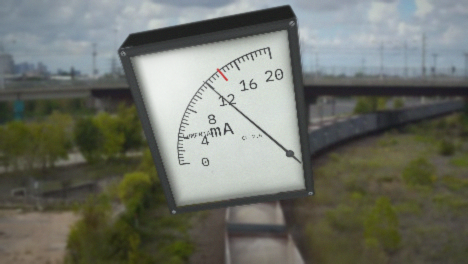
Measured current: 12 mA
